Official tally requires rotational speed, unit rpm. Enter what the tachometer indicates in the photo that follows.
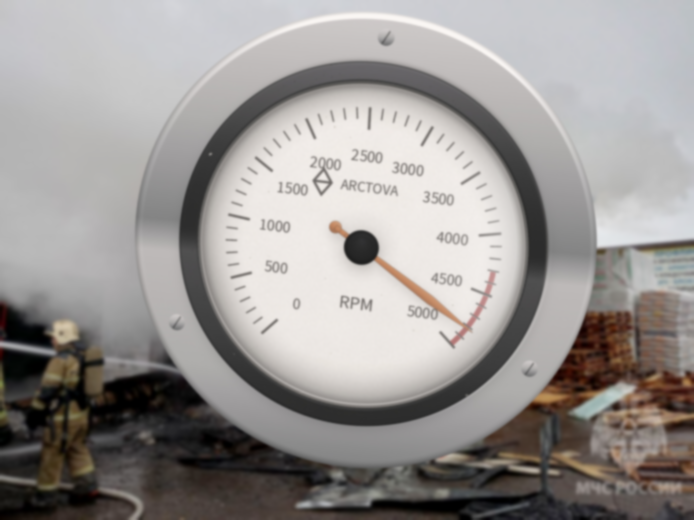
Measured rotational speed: 4800 rpm
